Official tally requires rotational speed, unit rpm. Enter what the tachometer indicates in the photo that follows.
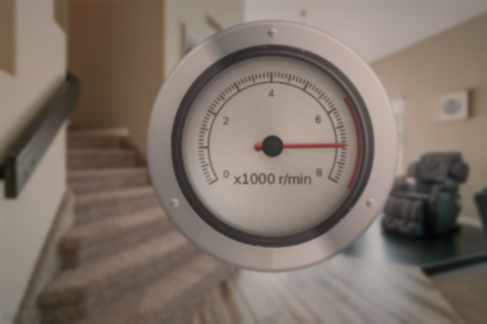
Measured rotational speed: 7000 rpm
